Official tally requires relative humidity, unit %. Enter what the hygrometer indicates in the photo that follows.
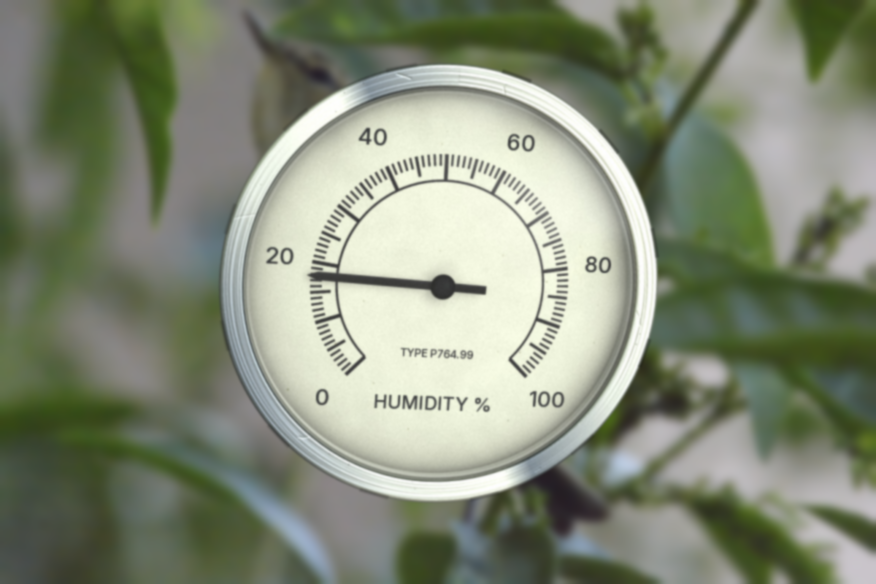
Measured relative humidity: 18 %
